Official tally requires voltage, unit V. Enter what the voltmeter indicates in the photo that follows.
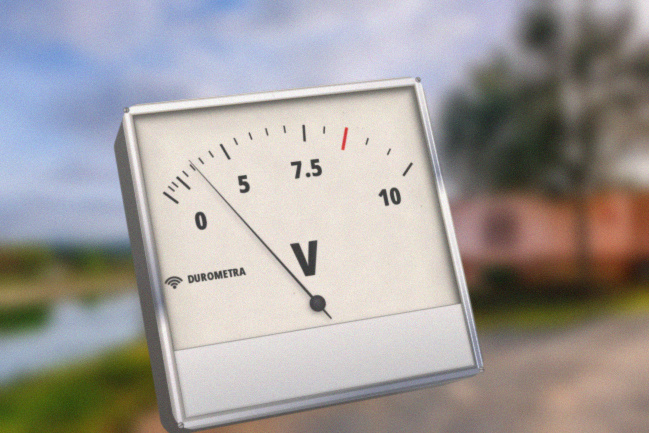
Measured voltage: 3.5 V
